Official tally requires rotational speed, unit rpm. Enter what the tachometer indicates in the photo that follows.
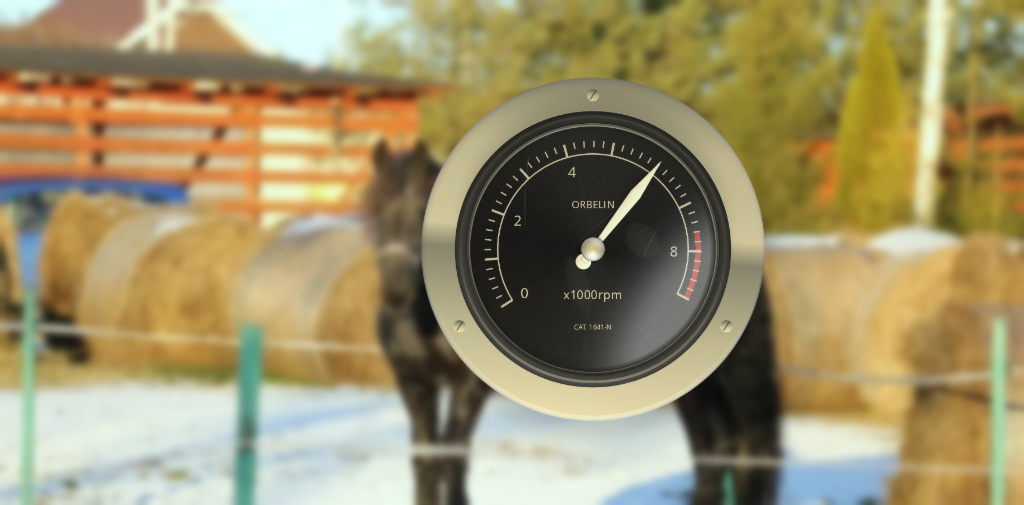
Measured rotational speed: 6000 rpm
